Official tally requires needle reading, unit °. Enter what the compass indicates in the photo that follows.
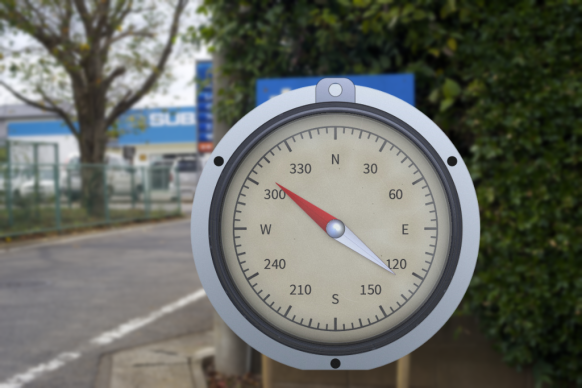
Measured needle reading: 307.5 °
